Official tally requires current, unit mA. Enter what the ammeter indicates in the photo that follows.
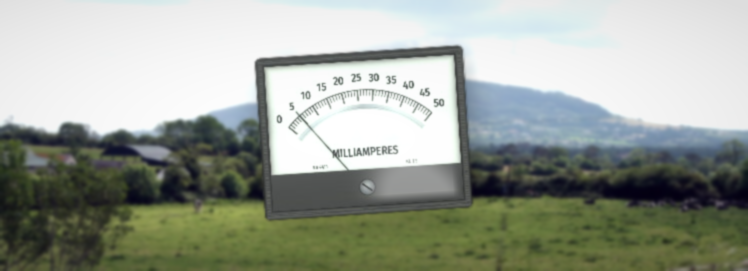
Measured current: 5 mA
